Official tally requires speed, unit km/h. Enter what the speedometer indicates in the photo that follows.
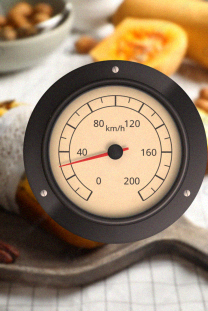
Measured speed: 30 km/h
